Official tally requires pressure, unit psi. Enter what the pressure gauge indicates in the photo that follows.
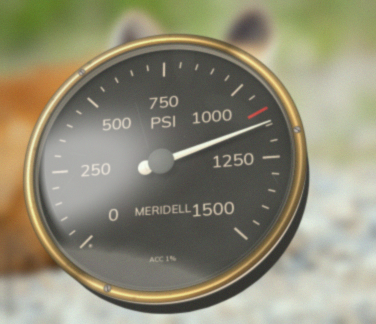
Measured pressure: 1150 psi
